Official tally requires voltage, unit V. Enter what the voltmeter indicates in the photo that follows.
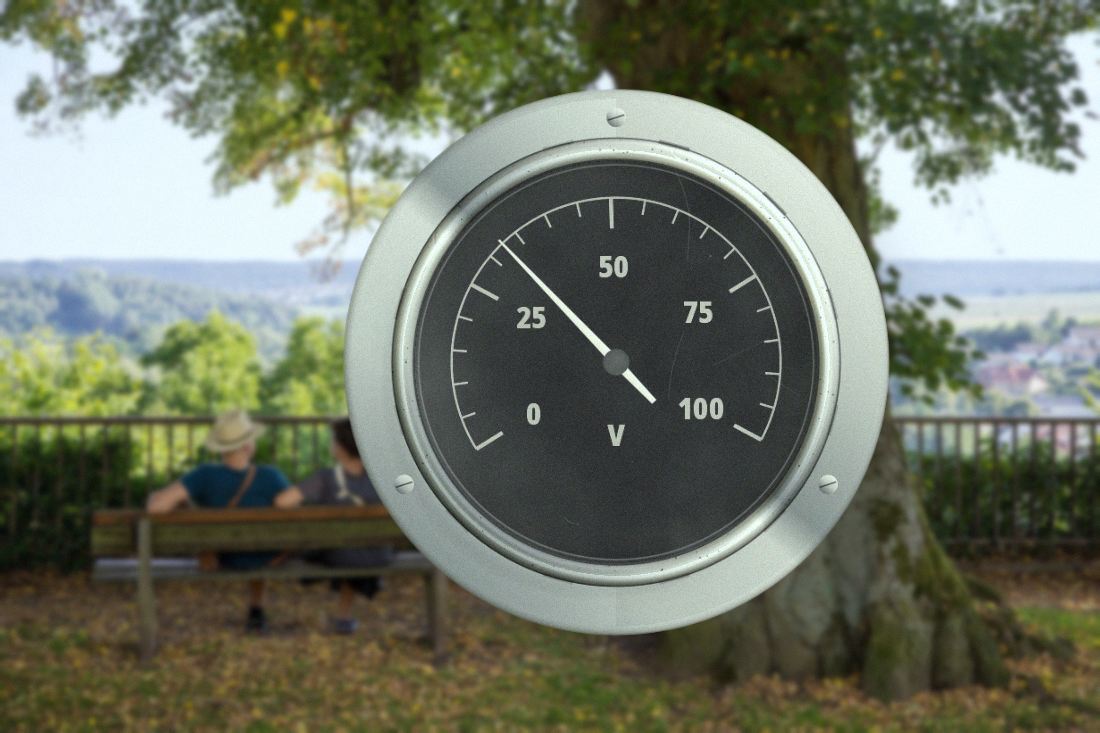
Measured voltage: 32.5 V
